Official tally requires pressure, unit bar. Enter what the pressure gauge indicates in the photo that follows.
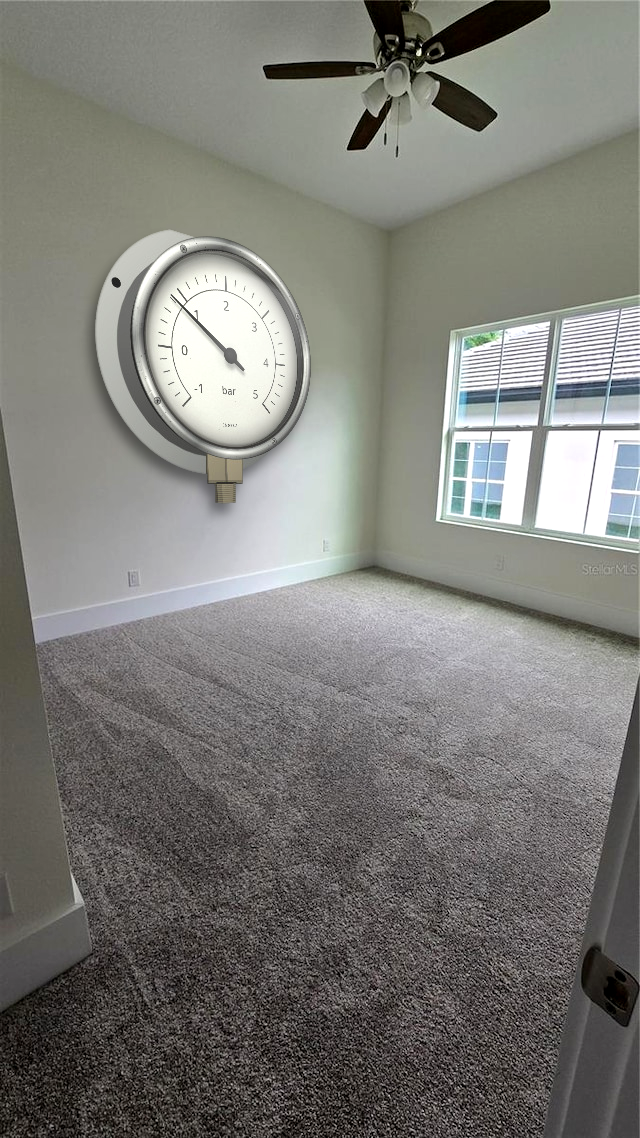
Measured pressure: 0.8 bar
